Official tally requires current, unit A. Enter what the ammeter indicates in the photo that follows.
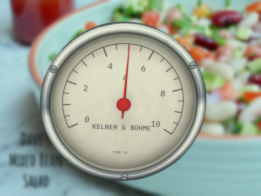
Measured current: 5 A
